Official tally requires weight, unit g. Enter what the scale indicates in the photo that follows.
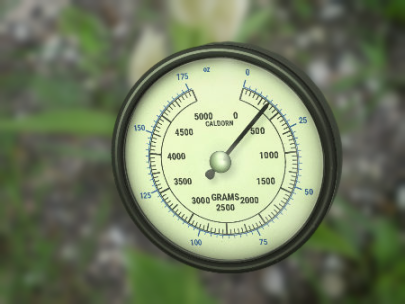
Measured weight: 350 g
